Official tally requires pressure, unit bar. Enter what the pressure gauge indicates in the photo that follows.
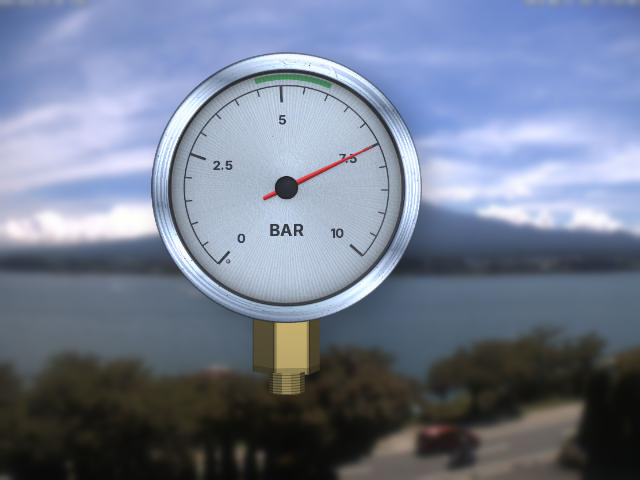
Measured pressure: 7.5 bar
